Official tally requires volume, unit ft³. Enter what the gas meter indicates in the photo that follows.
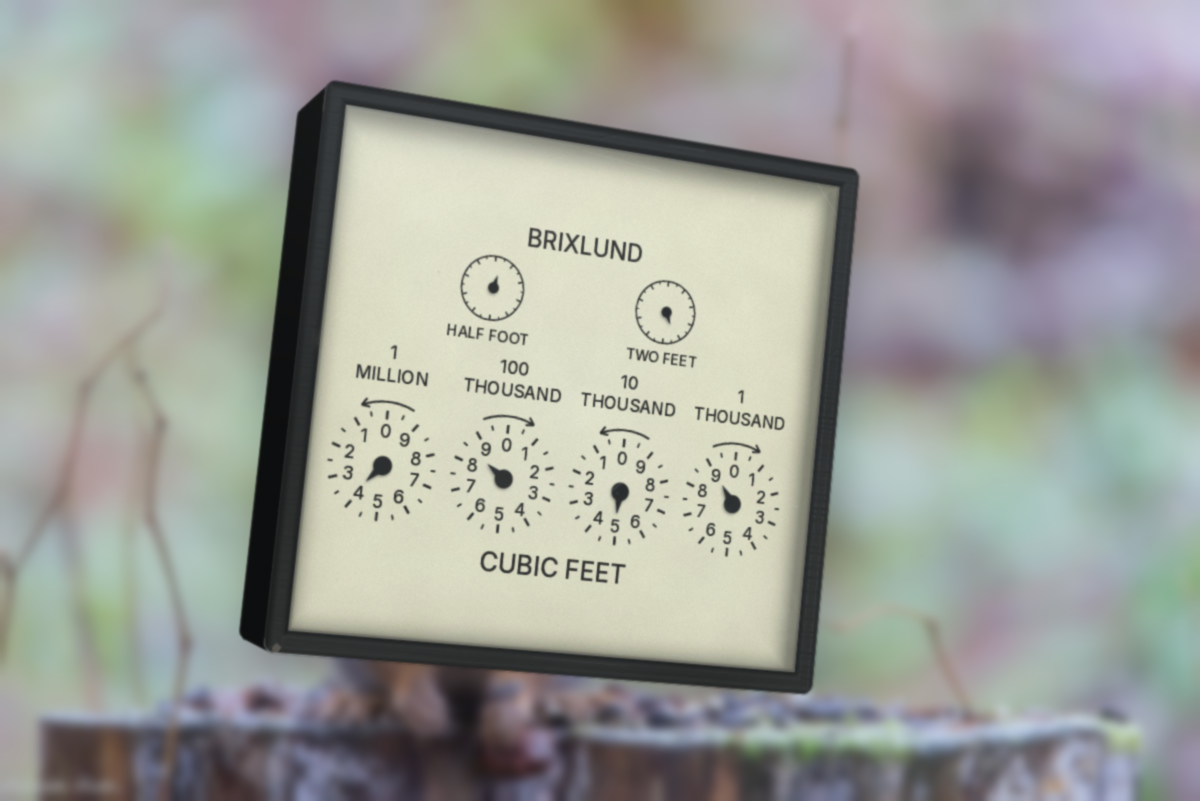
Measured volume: 384900 ft³
